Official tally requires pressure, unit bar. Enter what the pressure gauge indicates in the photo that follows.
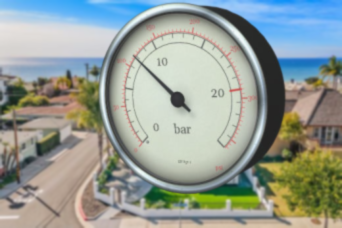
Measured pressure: 8 bar
